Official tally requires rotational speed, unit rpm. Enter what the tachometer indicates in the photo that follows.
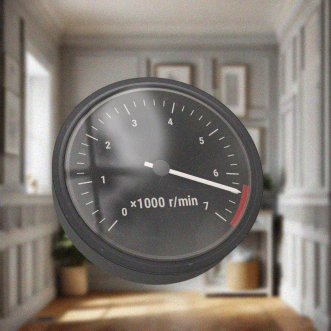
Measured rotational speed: 6400 rpm
